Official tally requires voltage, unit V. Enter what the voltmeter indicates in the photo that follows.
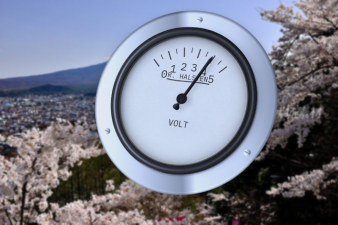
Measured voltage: 4 V
